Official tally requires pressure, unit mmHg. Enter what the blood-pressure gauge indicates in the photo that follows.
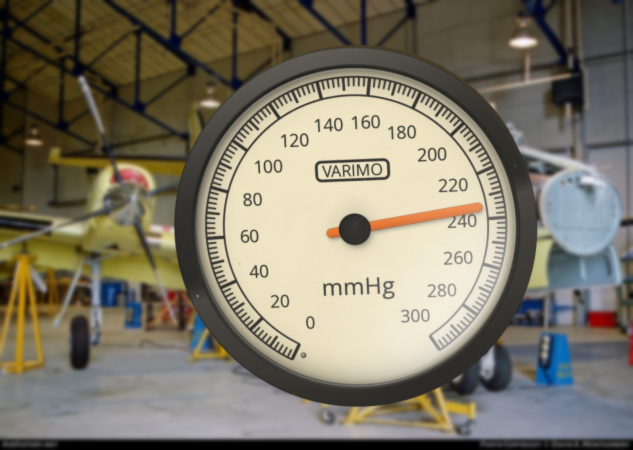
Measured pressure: 234 mmHg
